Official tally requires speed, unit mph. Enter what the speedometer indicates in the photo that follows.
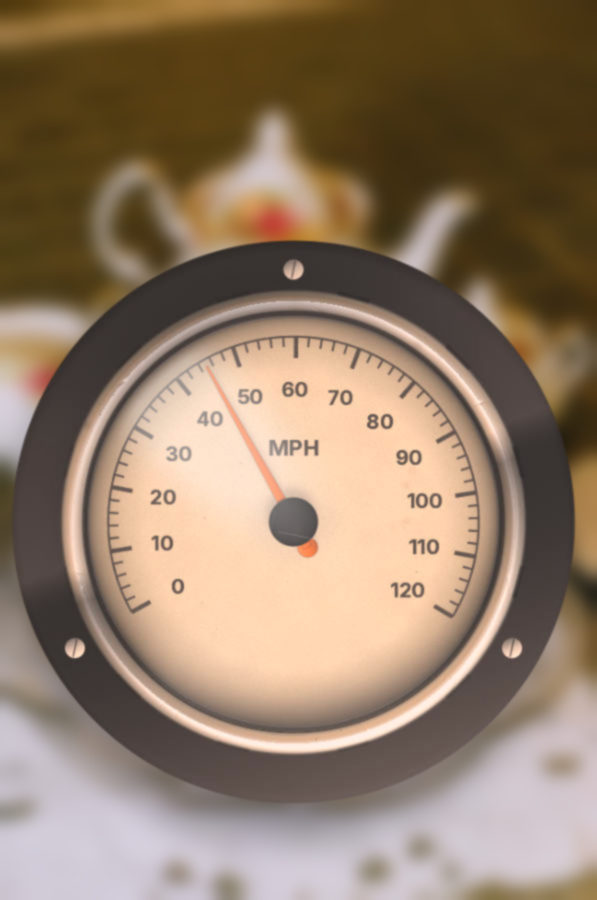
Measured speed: 45 mph
